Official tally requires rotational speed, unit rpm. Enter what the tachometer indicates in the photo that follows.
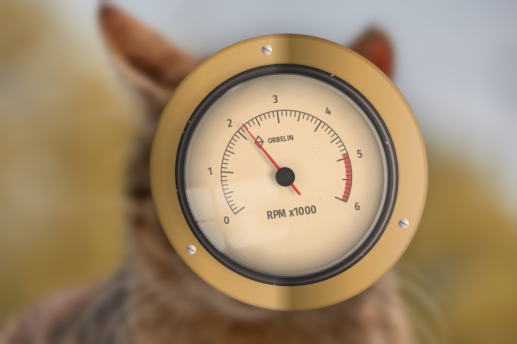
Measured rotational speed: 2200 rpm
